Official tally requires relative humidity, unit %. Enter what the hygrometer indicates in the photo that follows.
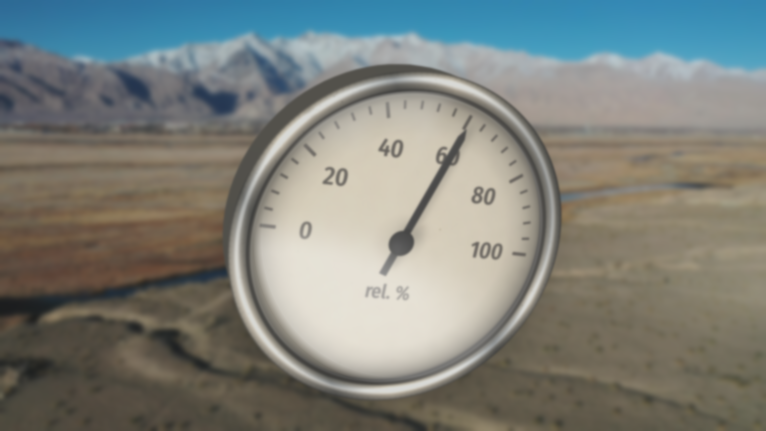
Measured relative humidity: 60 %
